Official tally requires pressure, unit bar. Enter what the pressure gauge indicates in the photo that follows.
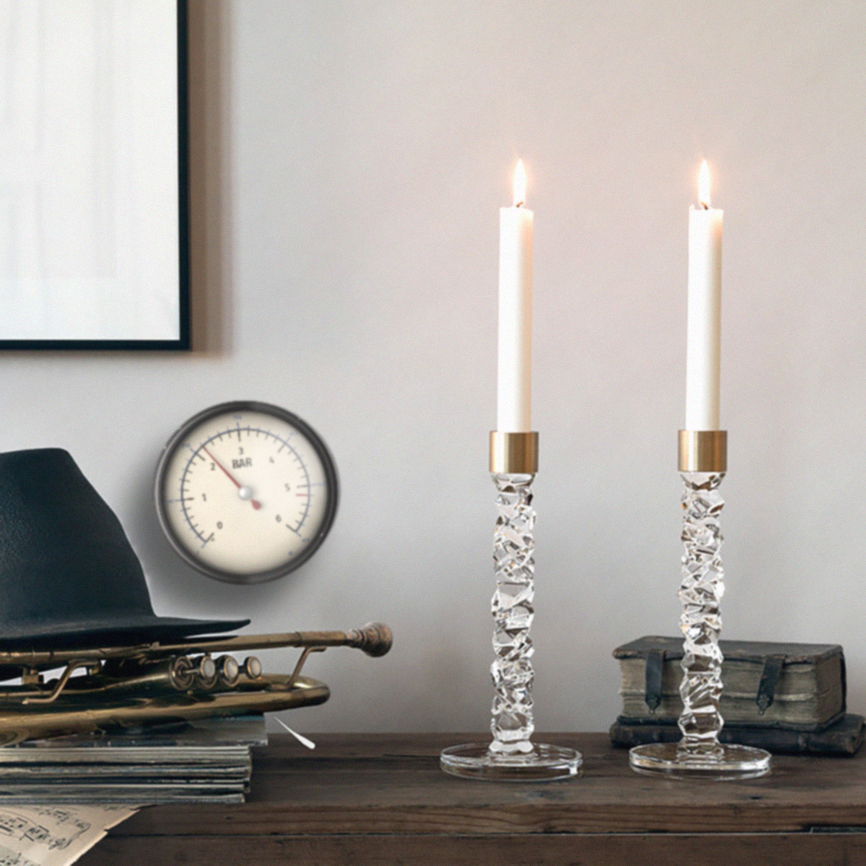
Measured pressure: 2.2 bar
